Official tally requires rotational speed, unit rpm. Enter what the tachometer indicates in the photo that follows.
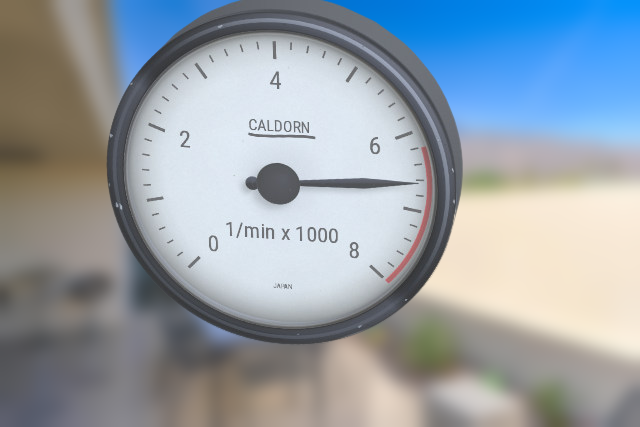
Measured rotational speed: 6600 rpm
